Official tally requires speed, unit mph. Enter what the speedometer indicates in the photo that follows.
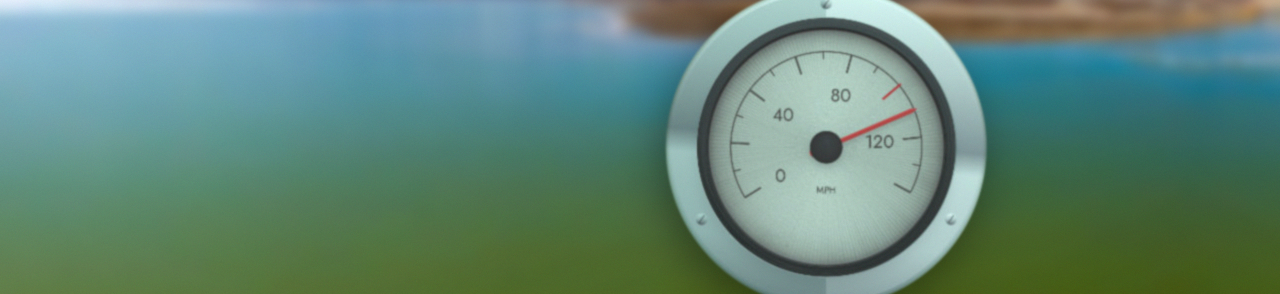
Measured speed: 110 mph
